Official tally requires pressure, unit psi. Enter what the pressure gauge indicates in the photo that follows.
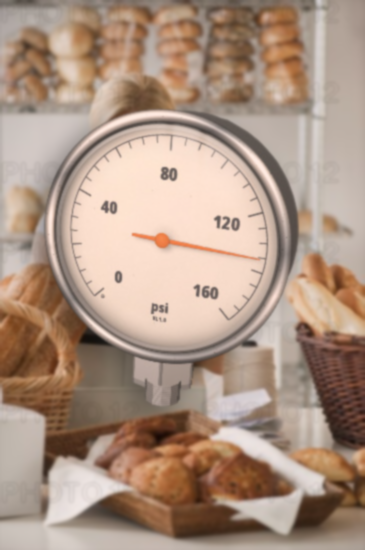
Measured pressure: 135 psi
